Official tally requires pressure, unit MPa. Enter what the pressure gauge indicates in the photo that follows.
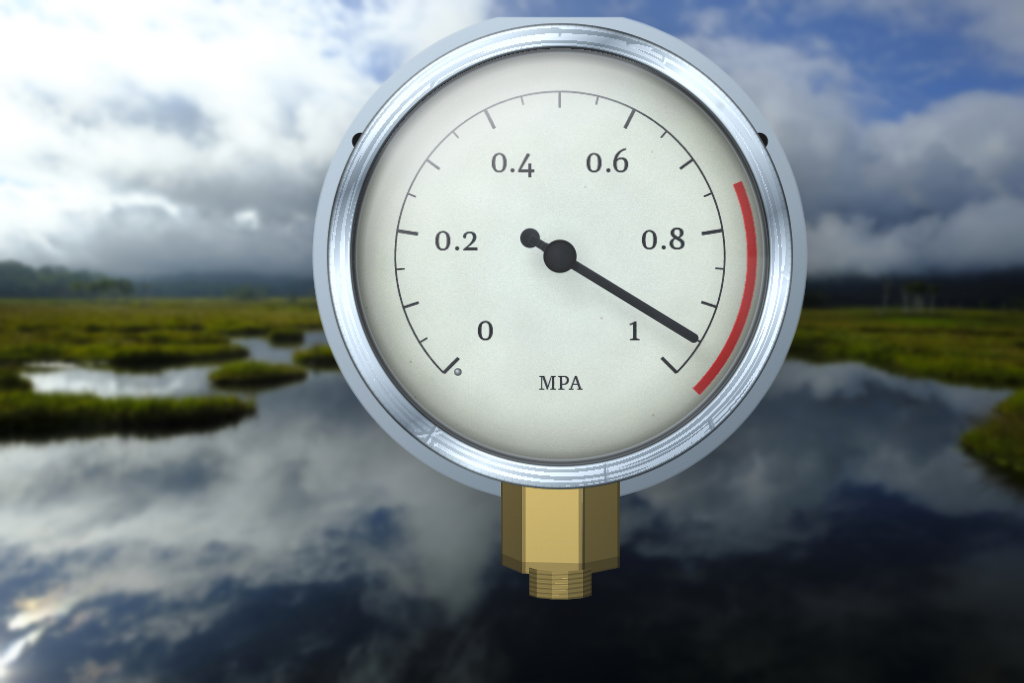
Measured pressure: 0.95 MPa
